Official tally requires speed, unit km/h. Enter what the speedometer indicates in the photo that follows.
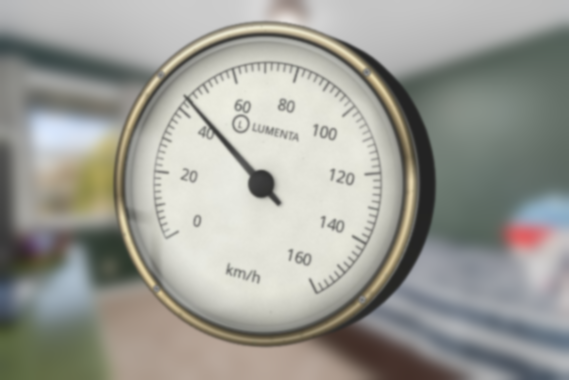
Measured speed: 44 km/h
